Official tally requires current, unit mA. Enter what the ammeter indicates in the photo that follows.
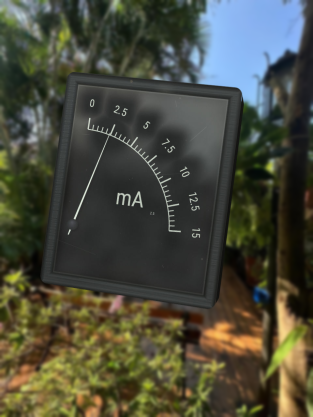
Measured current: 2.5 mA
